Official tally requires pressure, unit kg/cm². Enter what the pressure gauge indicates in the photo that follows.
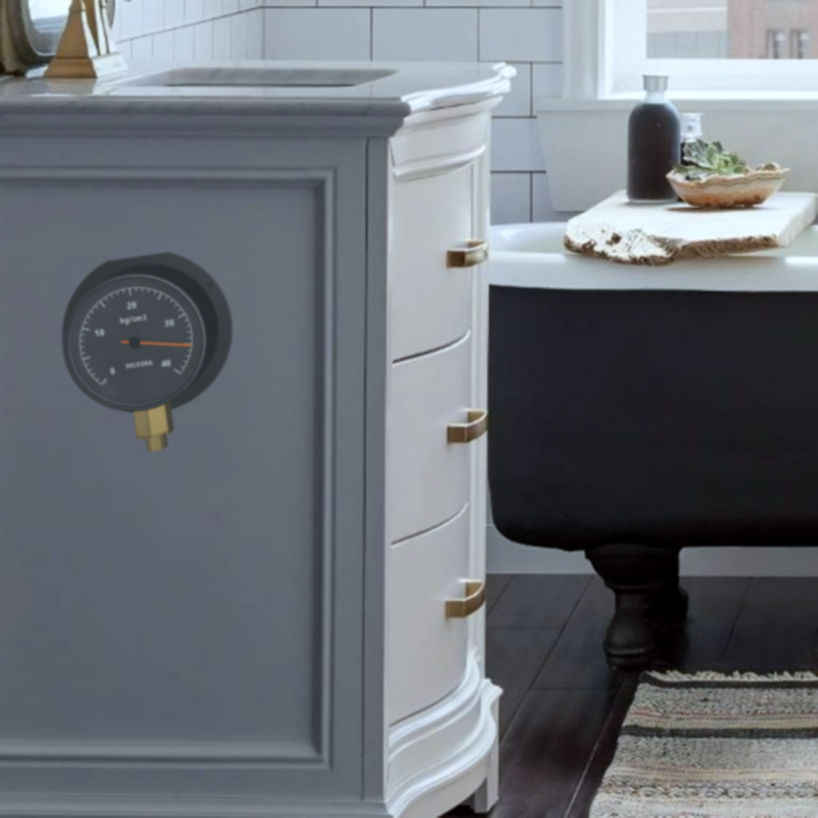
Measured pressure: 35 kg/cm²
